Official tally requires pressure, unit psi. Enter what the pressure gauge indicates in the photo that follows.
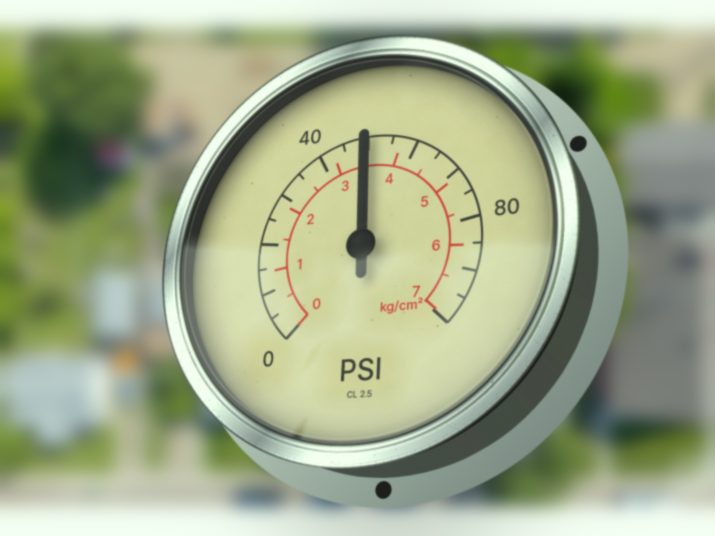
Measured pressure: 50 psi
